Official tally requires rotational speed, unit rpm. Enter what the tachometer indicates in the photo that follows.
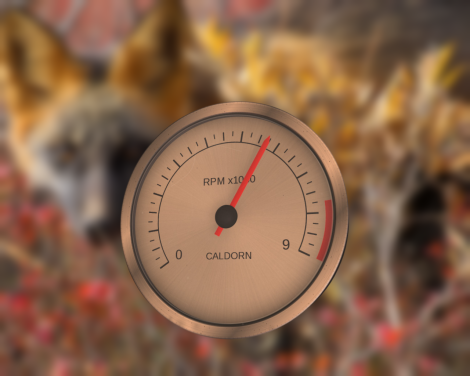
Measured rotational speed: 5750 rpm
